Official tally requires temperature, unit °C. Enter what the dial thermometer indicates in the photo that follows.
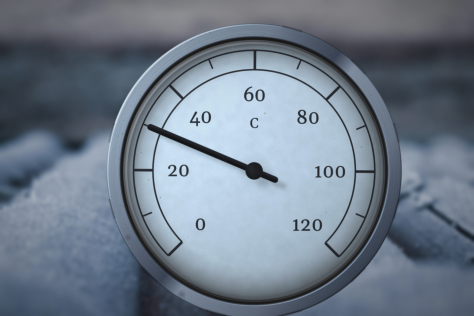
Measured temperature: 30 °C
